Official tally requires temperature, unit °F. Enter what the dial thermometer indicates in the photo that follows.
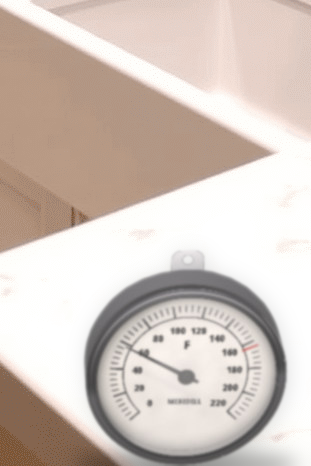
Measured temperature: 60 °F
